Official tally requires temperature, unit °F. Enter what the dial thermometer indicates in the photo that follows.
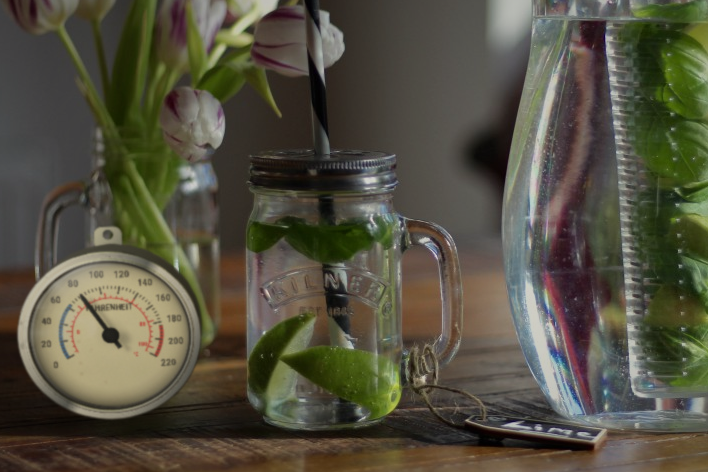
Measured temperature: 80 °F
